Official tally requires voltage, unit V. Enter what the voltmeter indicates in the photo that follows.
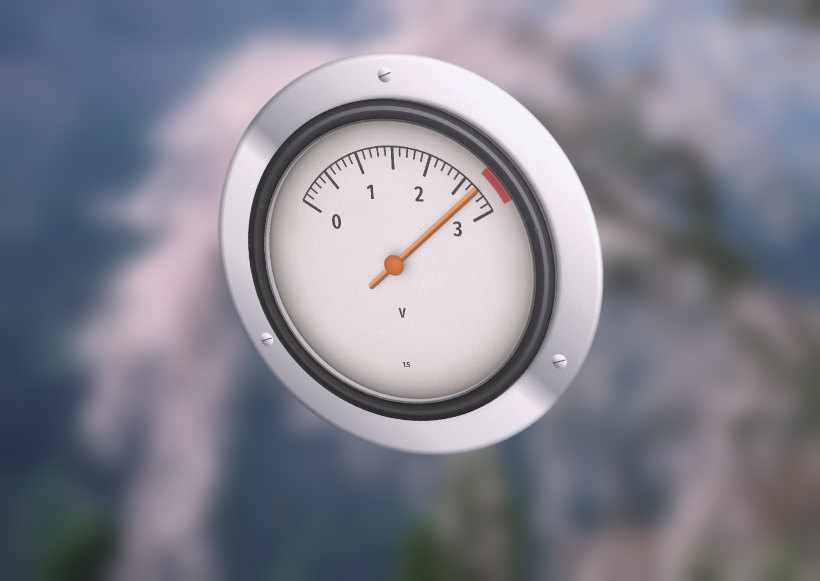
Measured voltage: 2.7 V
